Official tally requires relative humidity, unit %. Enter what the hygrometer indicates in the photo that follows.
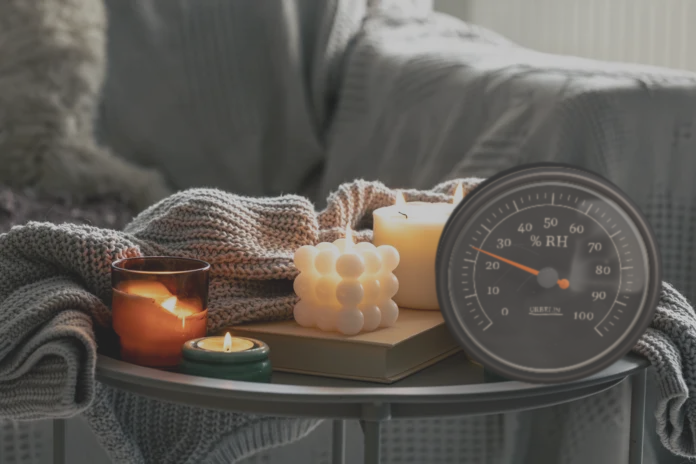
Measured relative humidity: 24 %
